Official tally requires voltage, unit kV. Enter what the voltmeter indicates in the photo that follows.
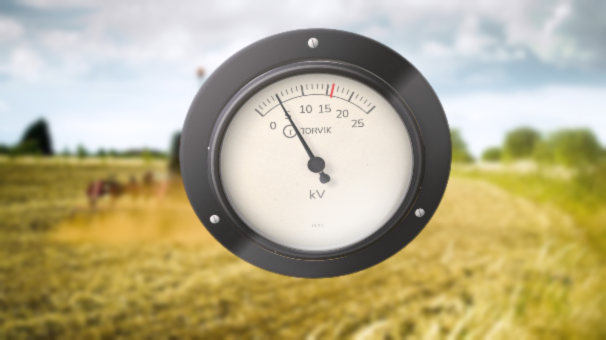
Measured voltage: 5 kV
